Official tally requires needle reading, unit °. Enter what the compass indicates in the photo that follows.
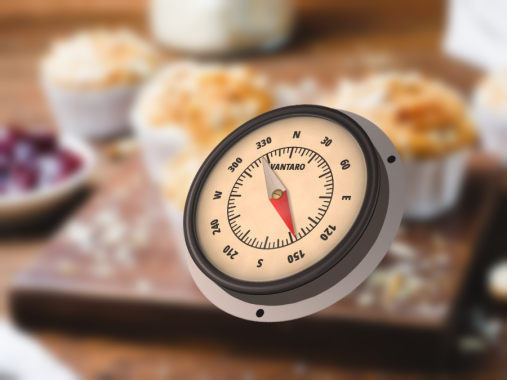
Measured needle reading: 145 °
